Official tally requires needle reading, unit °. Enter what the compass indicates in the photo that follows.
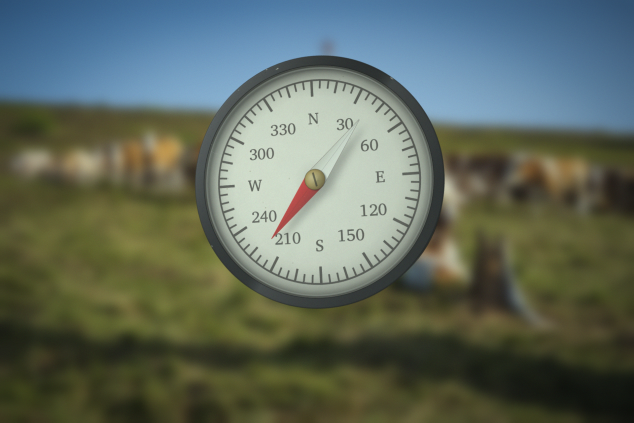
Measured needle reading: 220 °
